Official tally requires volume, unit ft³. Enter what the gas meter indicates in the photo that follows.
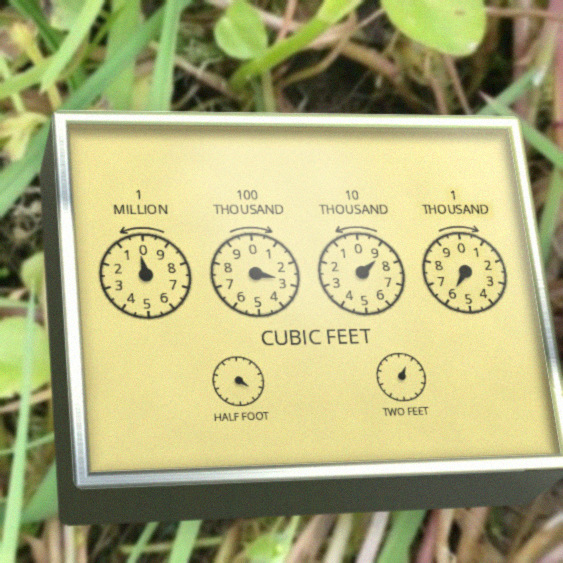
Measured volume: 28600 ft³
